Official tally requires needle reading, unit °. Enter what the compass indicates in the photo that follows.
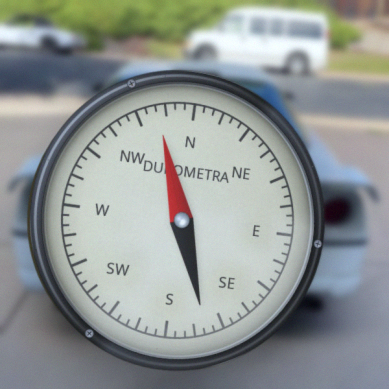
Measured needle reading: 340 °
